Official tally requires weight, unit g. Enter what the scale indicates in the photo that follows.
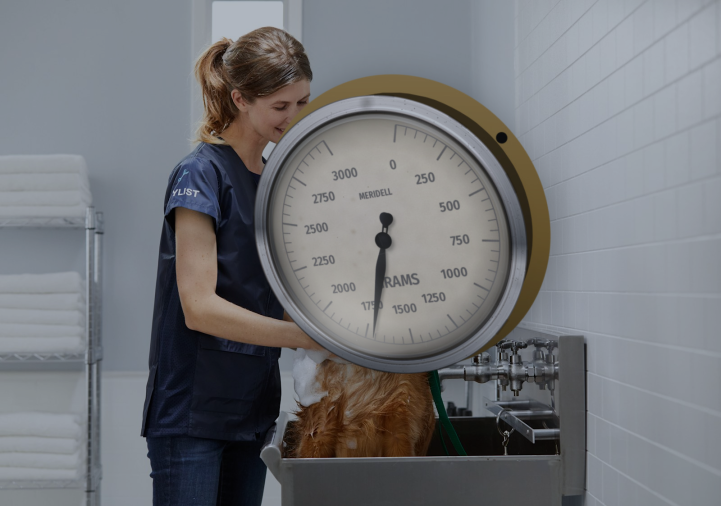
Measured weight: 1700 g
